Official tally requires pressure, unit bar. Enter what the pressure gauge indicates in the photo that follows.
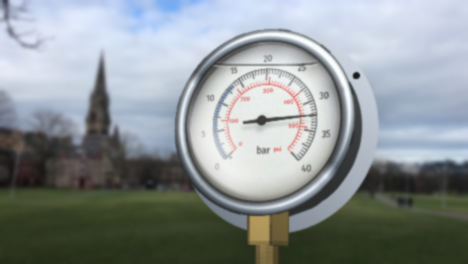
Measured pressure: 32.5 bar
